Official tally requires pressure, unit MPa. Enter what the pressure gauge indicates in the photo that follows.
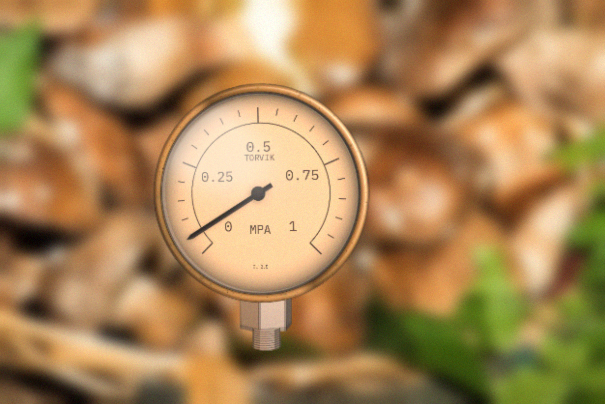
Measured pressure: 0.05 MPa
